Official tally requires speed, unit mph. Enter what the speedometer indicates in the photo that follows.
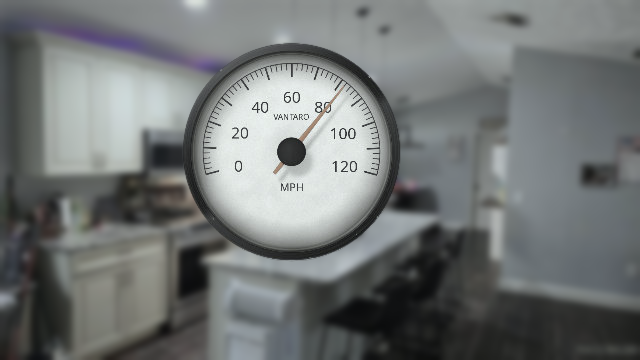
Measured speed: 82 mph
